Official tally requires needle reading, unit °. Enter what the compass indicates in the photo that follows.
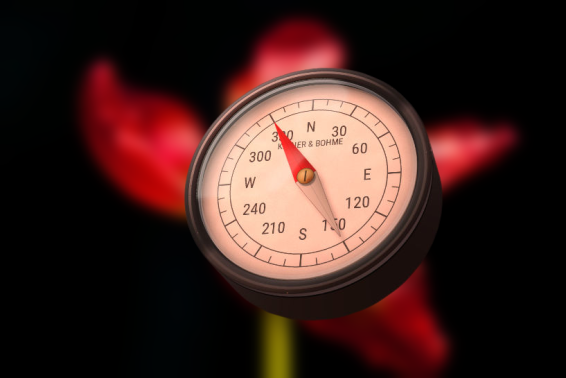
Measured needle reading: 330 °
